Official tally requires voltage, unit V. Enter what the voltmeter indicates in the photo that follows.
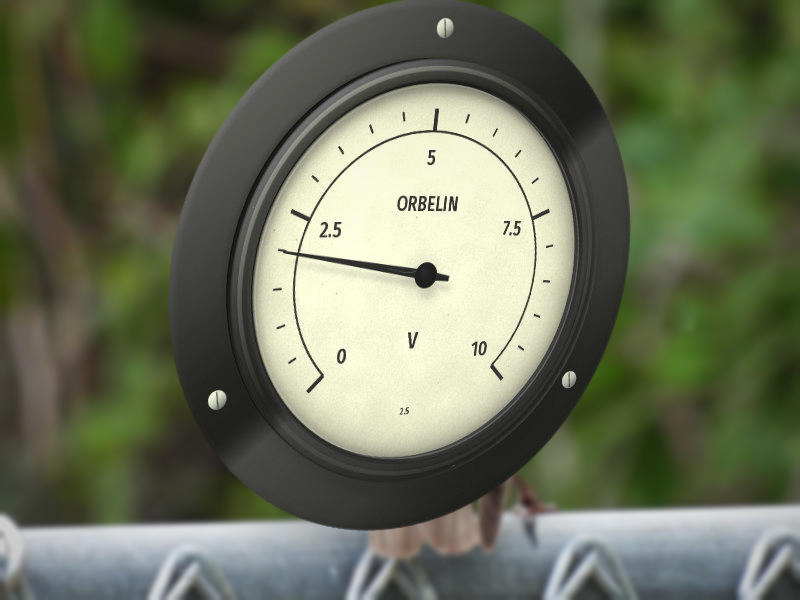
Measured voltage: 2 V
